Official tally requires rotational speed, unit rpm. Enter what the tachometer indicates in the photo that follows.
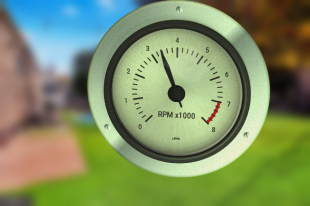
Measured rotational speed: 3400 rpm
